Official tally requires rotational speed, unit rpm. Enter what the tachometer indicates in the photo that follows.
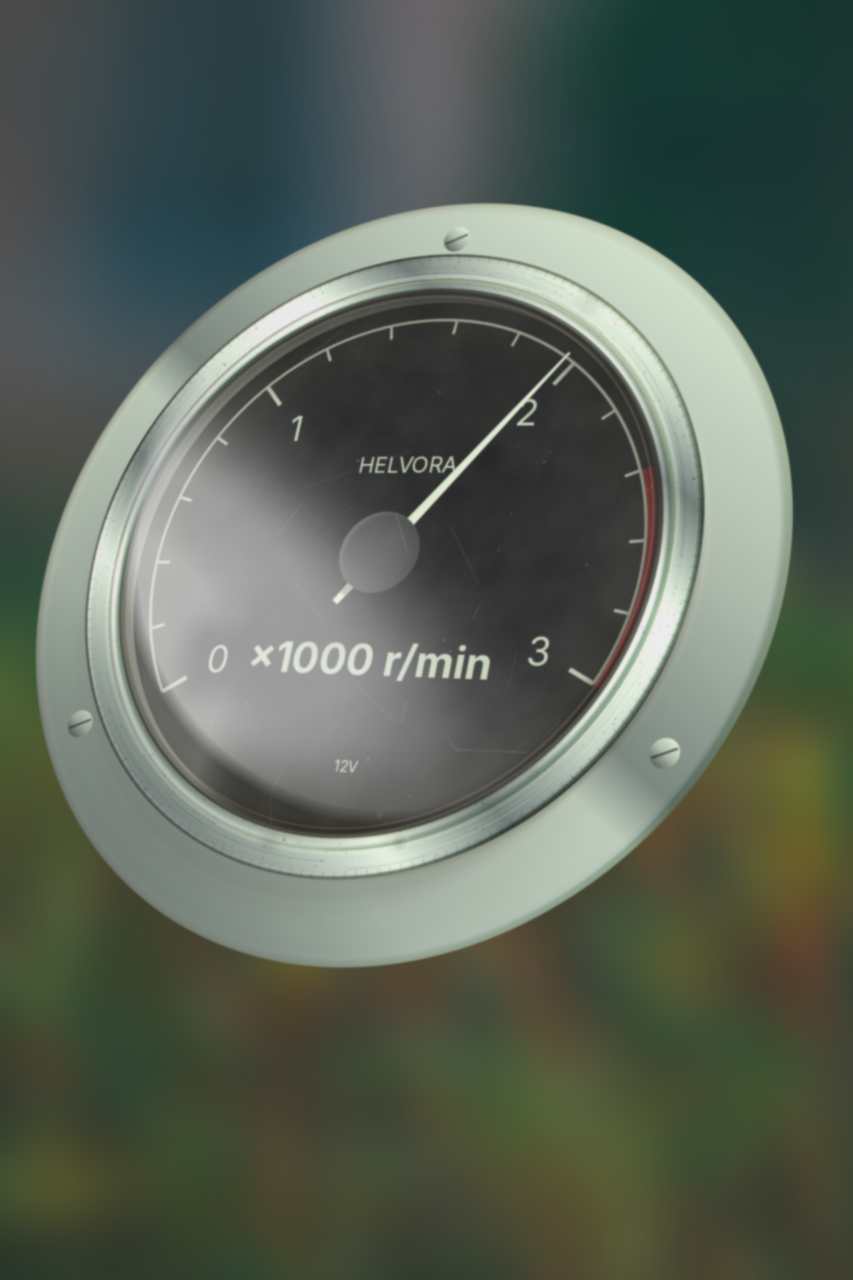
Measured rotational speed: 2000 rpm
